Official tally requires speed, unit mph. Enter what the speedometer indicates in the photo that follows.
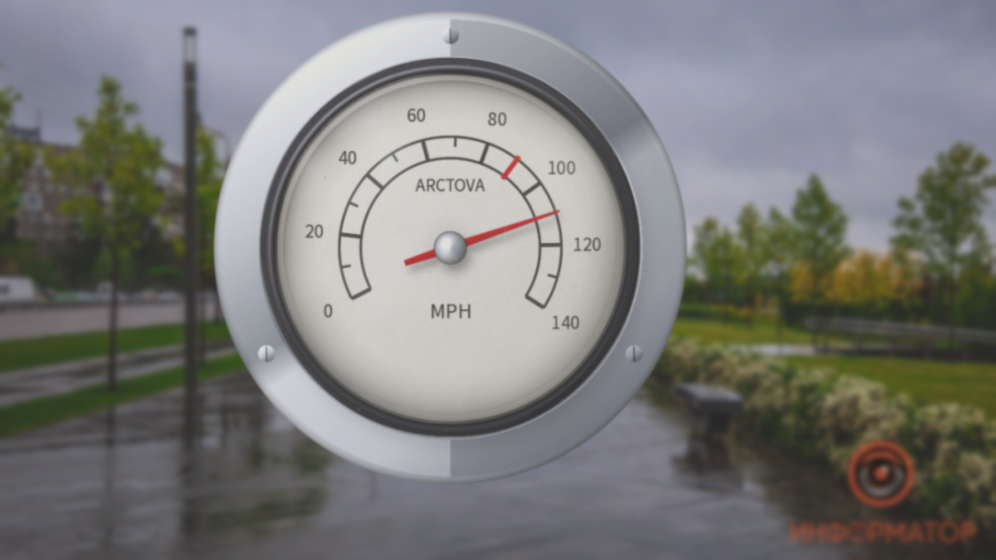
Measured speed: 110 mph
